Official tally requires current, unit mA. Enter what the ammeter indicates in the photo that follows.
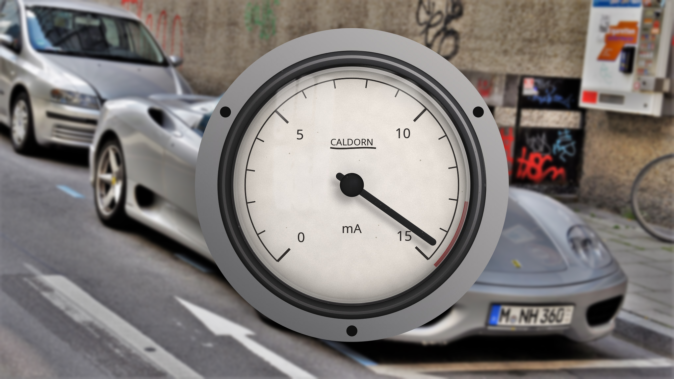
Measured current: 14.5 mA
